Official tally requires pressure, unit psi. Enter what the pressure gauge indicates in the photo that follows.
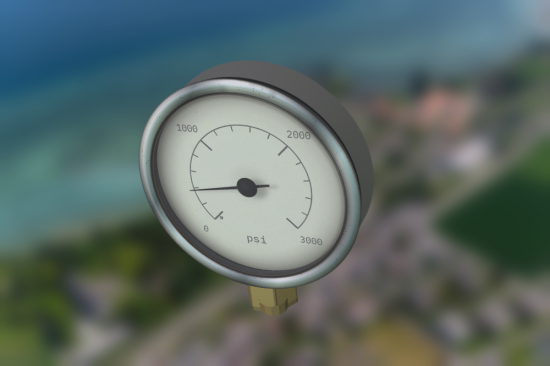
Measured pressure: 400 psi
